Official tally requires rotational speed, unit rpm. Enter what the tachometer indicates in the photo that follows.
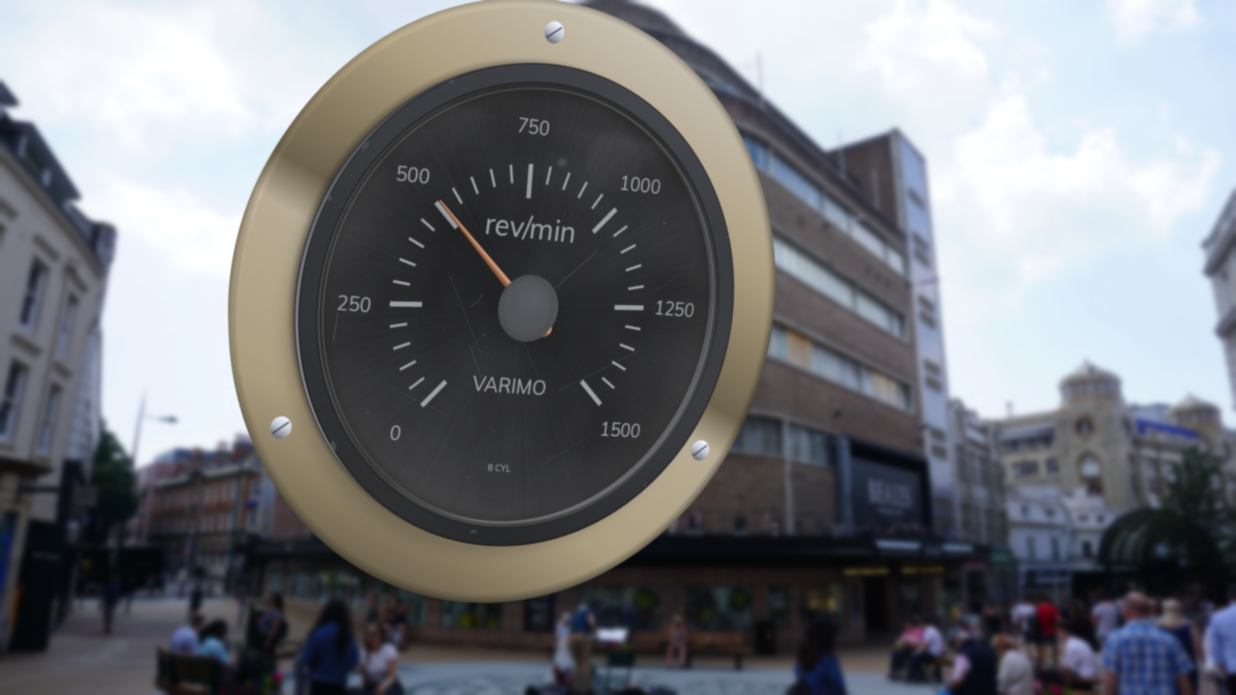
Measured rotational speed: 500 rpm
